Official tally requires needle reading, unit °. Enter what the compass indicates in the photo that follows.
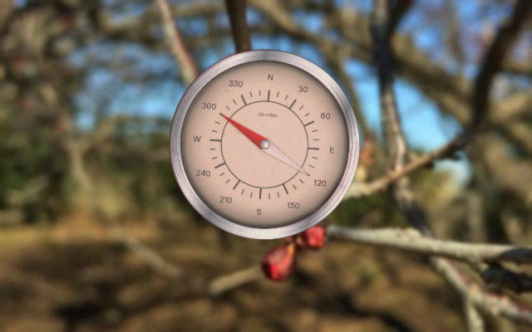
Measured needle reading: 300 °
